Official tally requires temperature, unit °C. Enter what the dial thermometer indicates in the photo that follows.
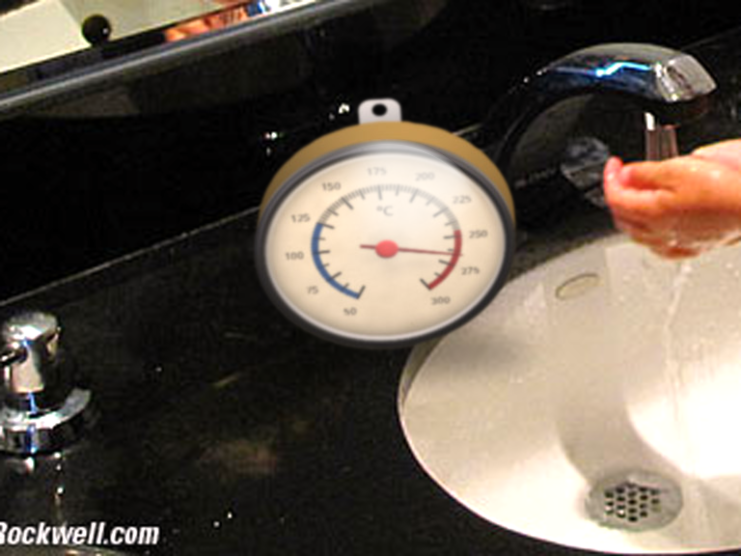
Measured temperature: 262.5 °C
